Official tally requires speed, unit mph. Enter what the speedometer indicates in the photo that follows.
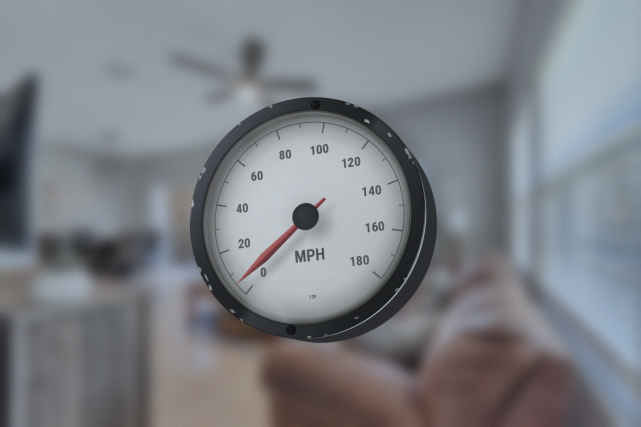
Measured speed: 5 mph
